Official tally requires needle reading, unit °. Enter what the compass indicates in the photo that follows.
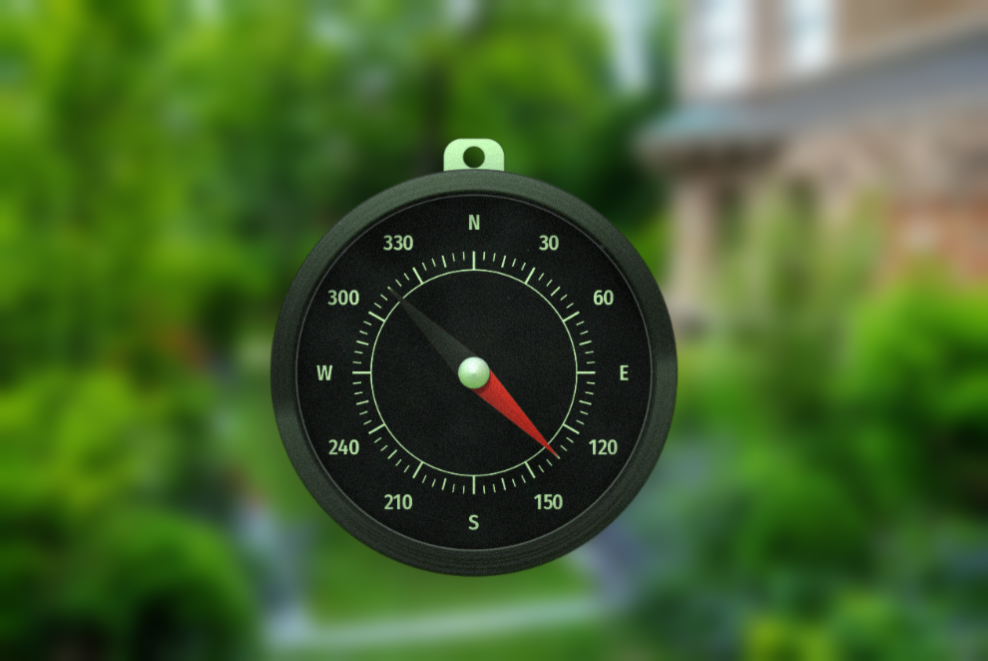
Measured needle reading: 135 °
